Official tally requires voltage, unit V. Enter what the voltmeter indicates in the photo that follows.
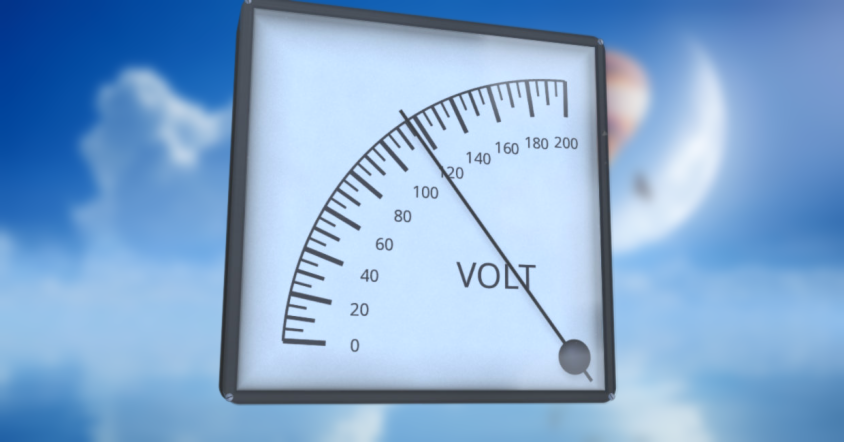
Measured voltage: 115 V
